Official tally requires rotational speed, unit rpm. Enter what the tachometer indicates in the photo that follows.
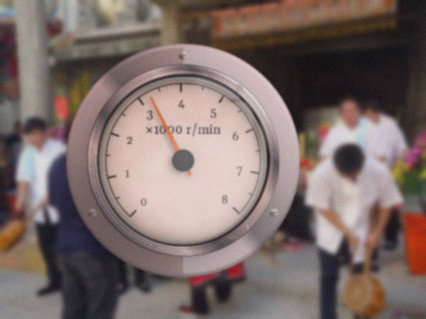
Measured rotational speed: 3250 rpm
